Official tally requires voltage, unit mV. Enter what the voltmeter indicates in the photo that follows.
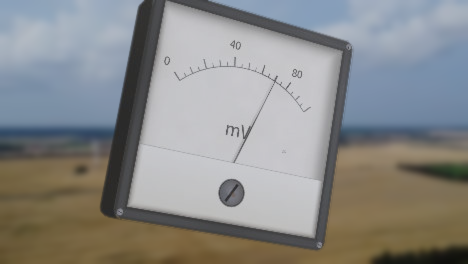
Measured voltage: 70 mV
